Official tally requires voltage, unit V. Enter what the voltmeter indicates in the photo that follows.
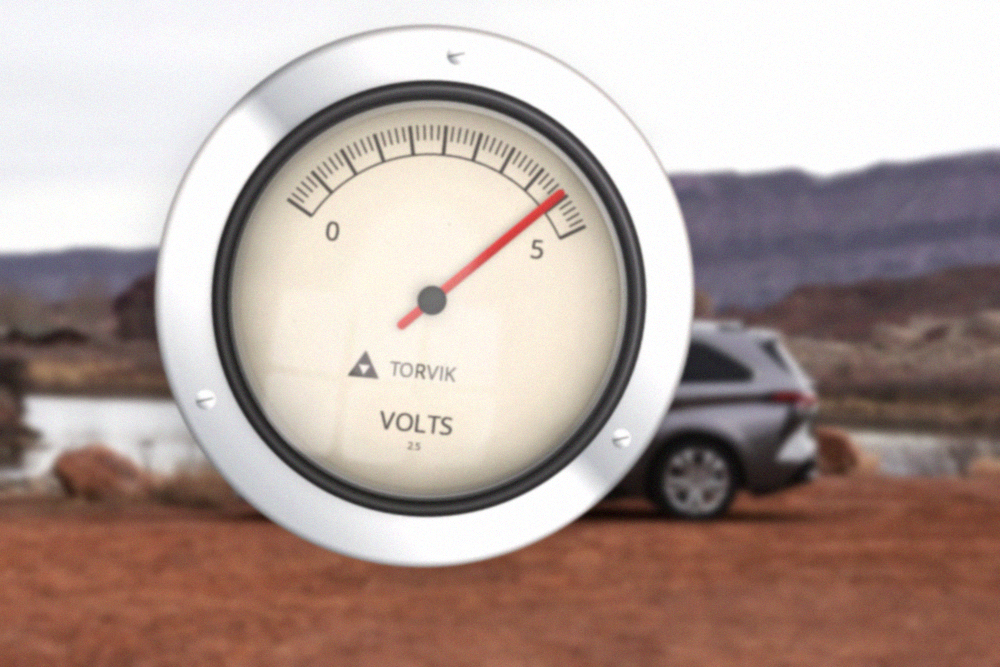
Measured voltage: 4.4 V
